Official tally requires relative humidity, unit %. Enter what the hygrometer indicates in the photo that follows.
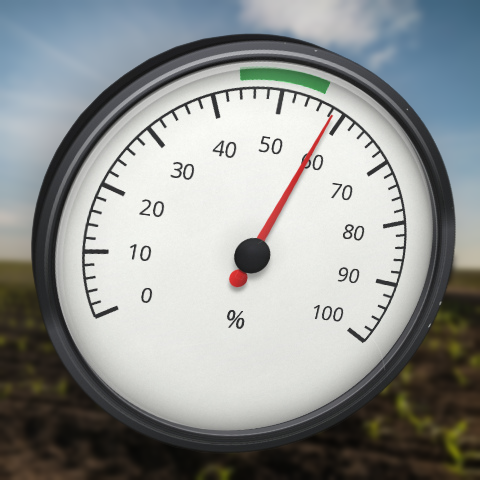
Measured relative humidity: 58 %
